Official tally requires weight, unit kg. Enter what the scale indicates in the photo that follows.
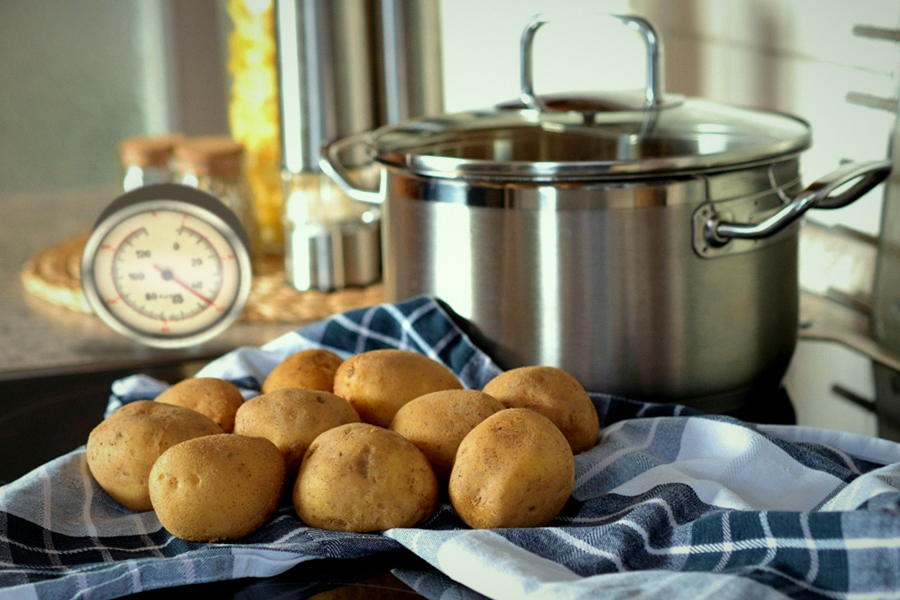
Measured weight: 45 kg
